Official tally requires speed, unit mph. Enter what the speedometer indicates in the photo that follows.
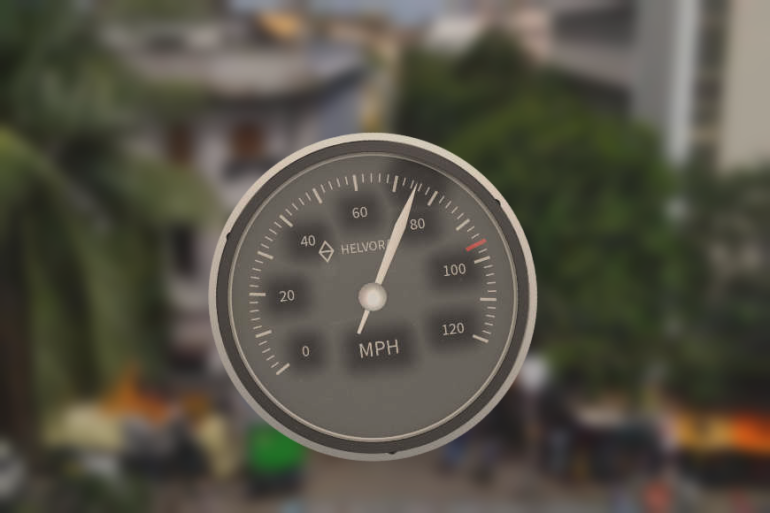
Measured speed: 75 mph
